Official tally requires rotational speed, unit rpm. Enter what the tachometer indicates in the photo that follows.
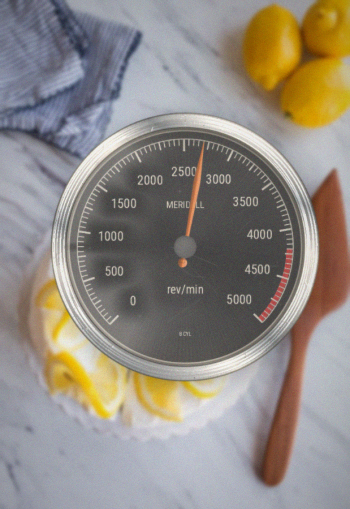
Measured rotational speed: 2700 rpm
